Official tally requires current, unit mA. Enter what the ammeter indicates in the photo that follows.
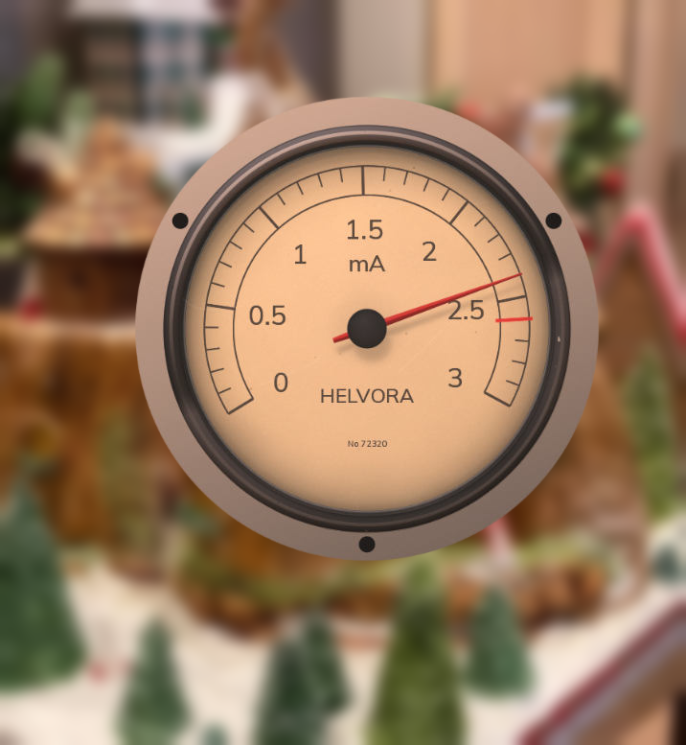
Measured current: 2.4 mA
